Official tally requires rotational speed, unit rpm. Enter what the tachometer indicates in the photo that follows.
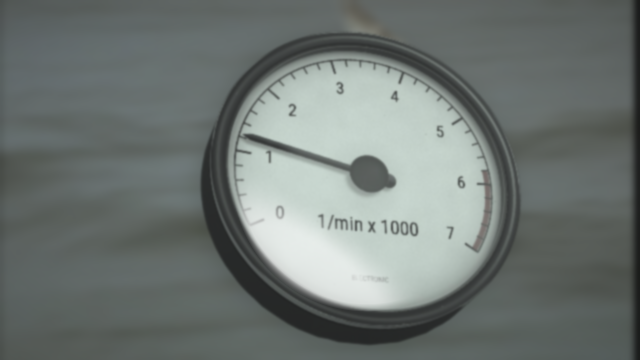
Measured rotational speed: 1200 rpm
